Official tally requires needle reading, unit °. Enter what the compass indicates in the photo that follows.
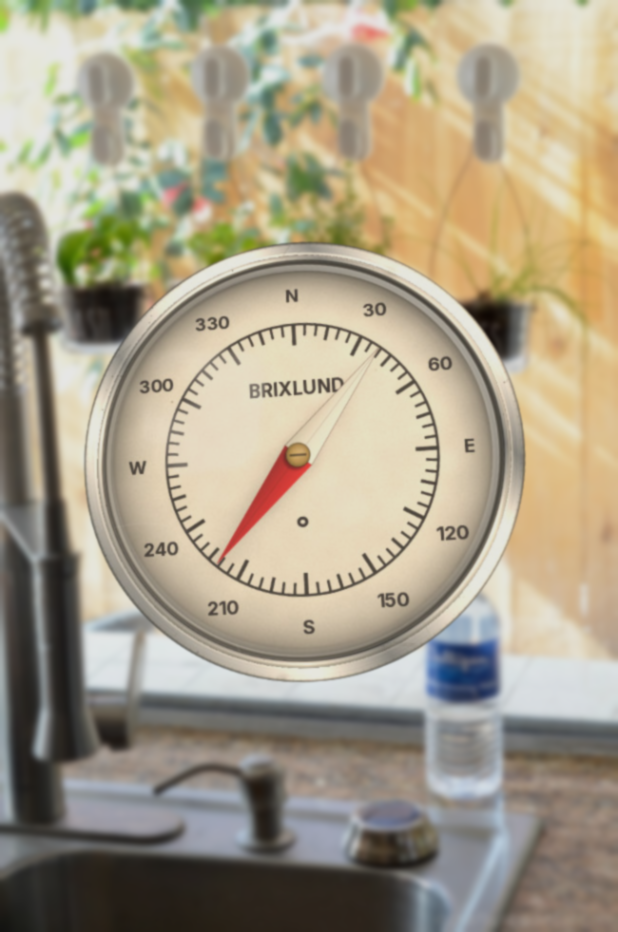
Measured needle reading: 220 °
